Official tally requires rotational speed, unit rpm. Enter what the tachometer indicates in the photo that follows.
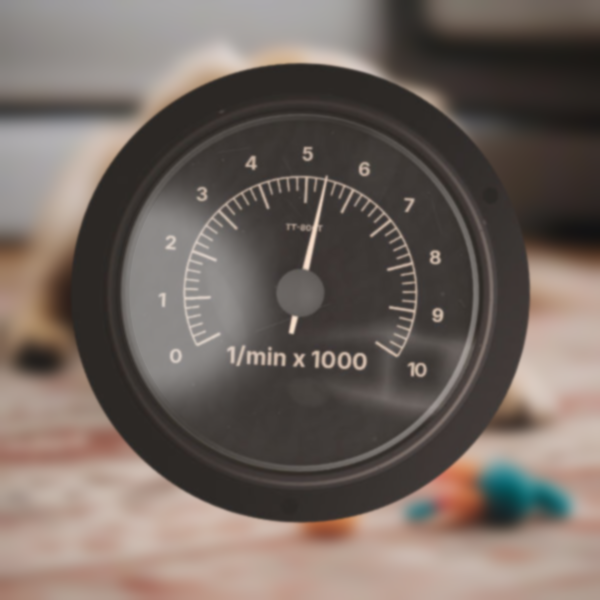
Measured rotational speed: 5400 rpm
